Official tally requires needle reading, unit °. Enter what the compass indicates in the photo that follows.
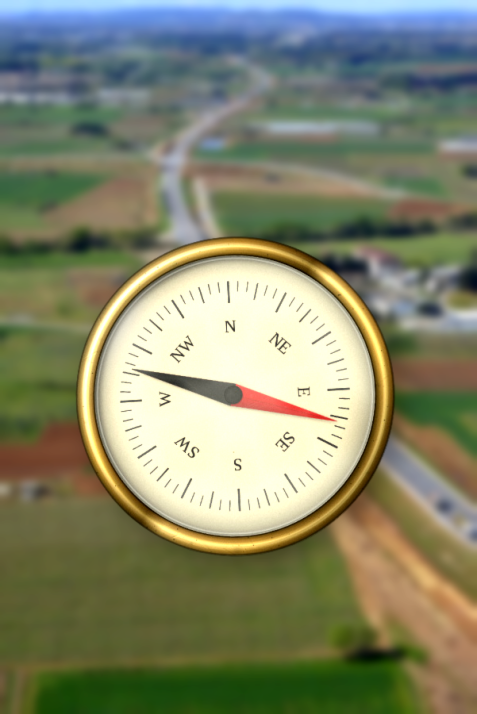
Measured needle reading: 107.5 °
